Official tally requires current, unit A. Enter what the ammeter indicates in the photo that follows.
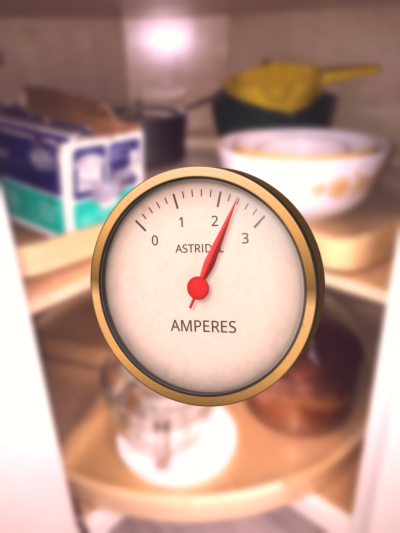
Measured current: 2.4 A
